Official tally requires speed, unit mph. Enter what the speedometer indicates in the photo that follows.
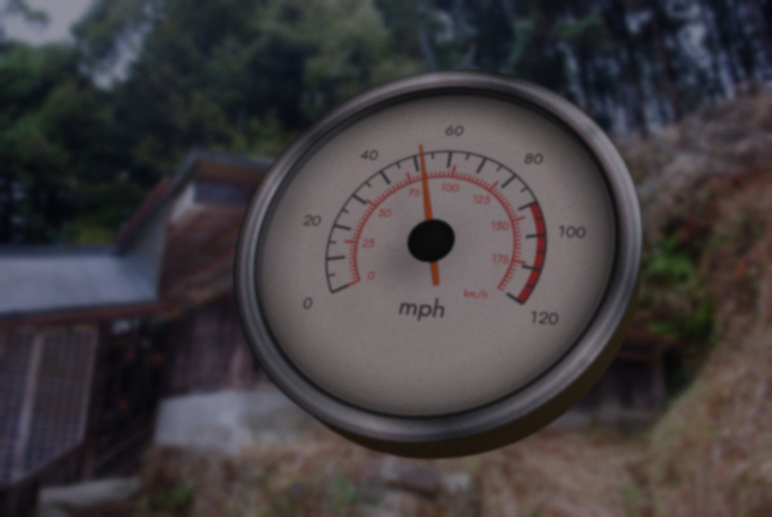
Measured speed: 52.5 mph
